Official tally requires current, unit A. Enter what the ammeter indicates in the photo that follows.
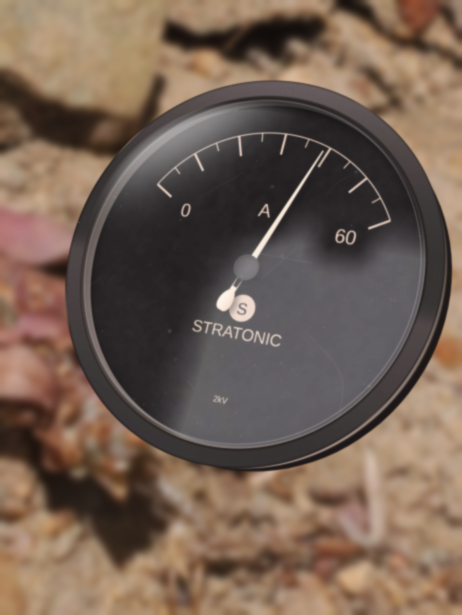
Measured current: 40 A
